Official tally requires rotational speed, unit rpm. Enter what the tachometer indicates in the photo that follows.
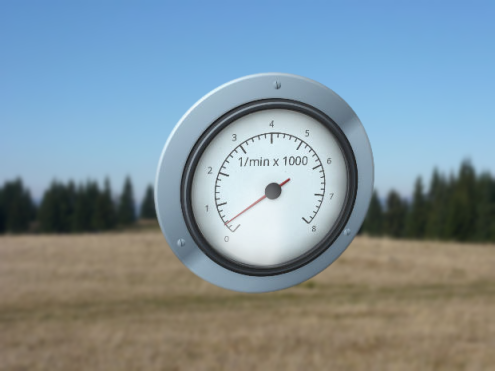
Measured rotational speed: 400 rpm
